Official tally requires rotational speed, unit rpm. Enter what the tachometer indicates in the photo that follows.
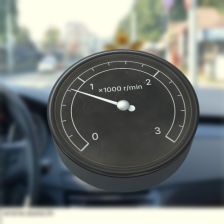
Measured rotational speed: 800 rpm
